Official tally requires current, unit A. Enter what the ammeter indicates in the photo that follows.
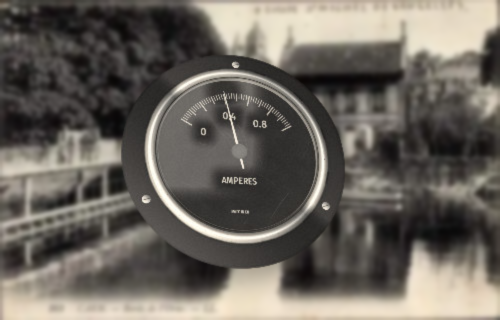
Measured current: 0.4 A
